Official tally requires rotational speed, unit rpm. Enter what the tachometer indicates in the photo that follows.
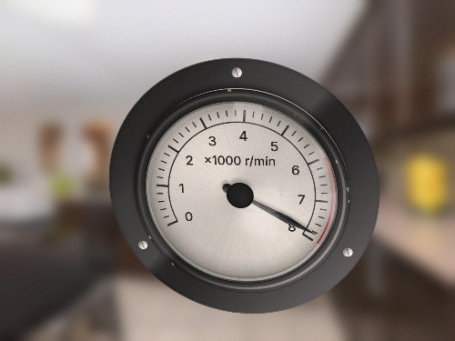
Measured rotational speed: 7800 rpm
